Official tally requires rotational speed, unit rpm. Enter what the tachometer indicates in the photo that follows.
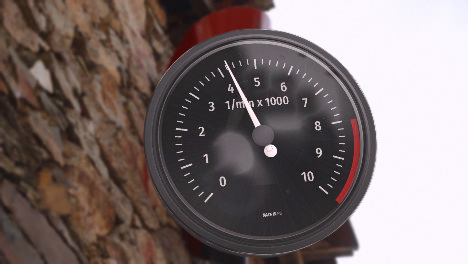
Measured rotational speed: 4200 rpm
